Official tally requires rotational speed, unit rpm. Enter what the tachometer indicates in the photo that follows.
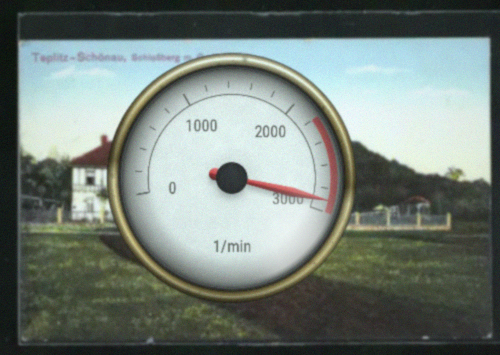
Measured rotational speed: 2900 rpm
